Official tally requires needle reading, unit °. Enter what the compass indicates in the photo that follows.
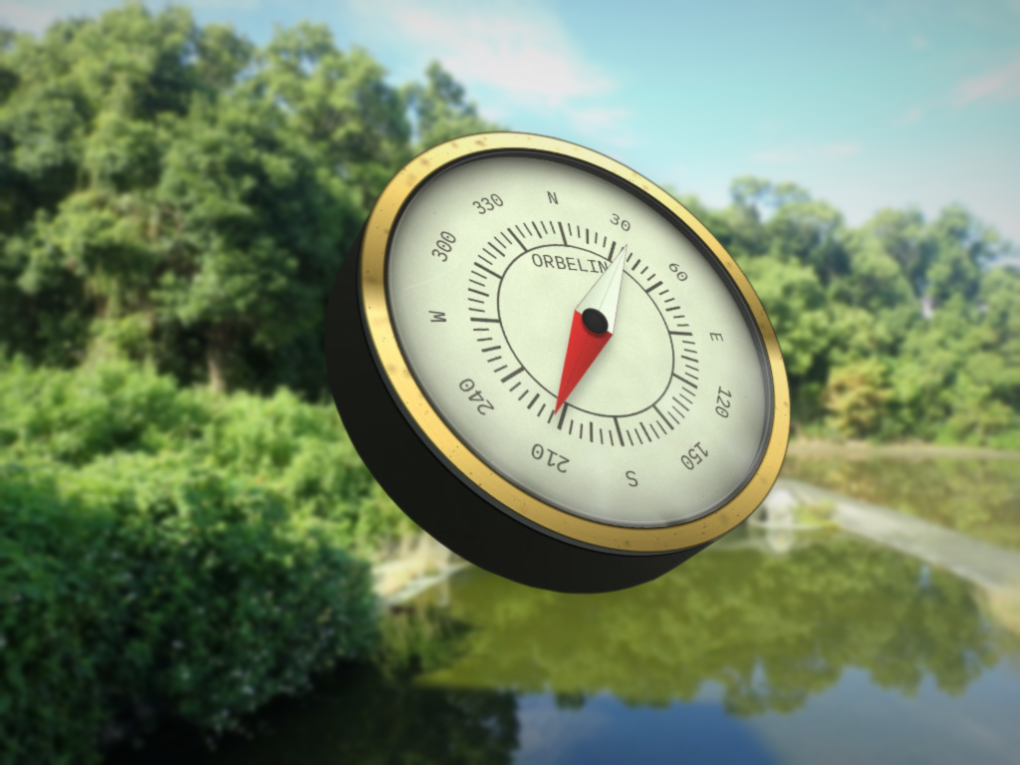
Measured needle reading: 215 °
